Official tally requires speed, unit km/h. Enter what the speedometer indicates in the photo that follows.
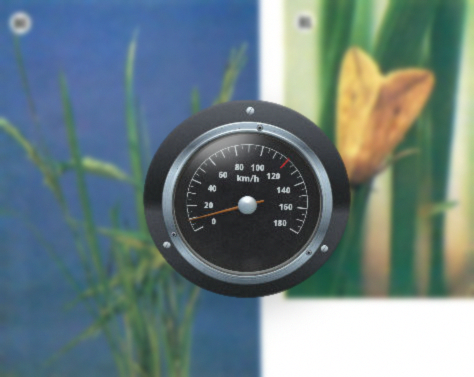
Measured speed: 10 km/h
